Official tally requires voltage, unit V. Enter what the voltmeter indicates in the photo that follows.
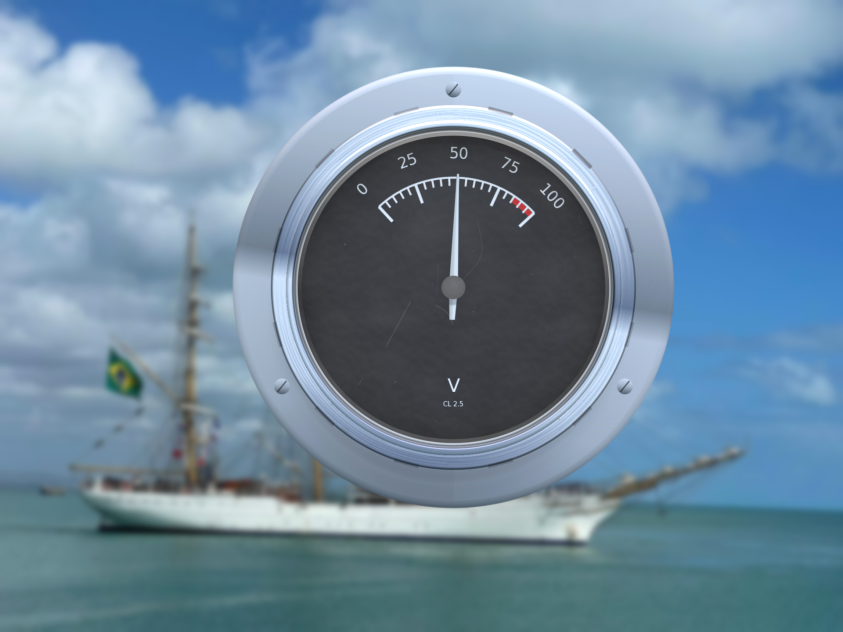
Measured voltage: 50 V
